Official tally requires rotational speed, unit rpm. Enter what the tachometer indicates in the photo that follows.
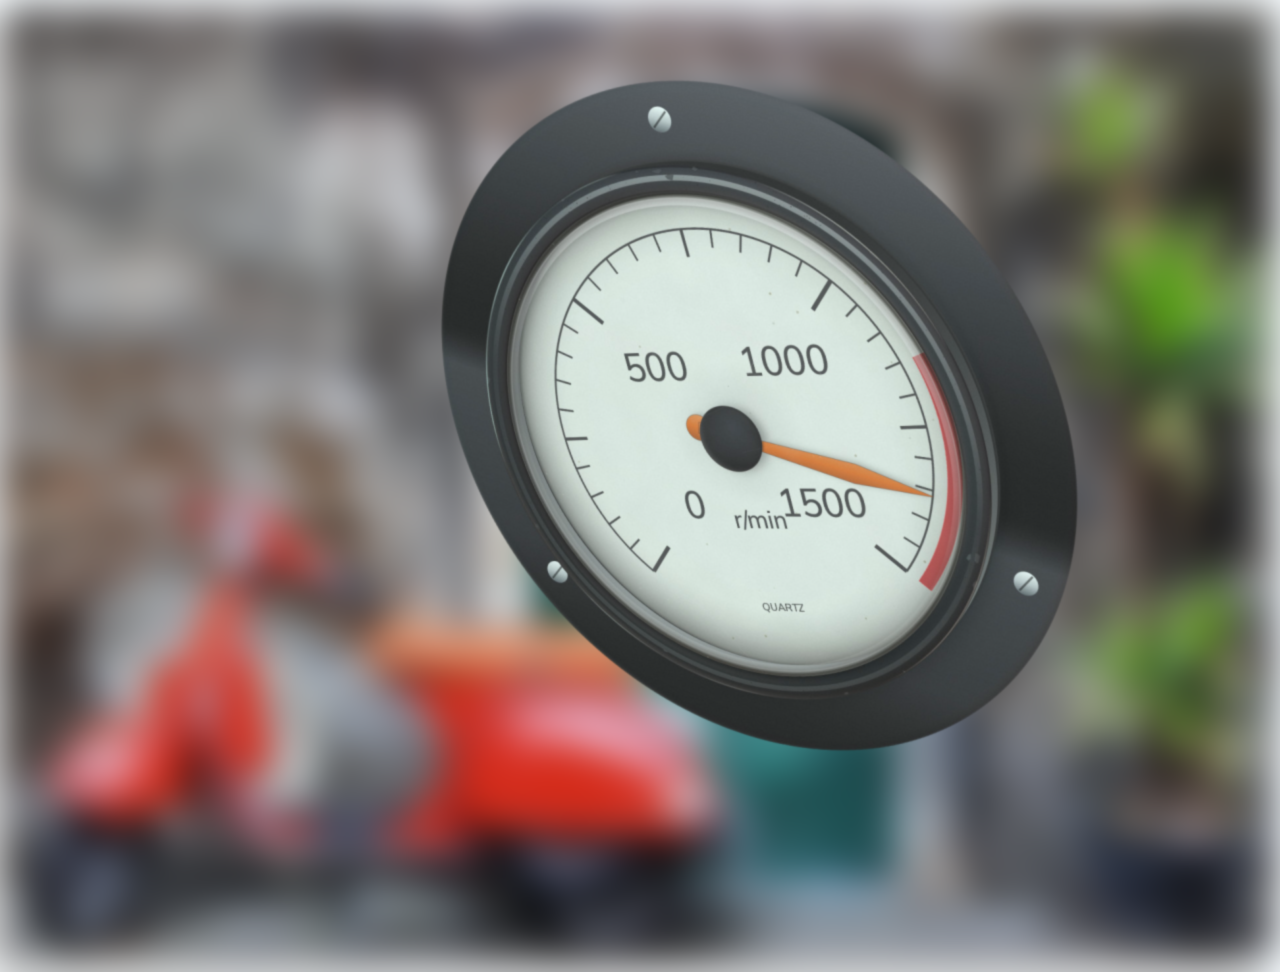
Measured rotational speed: 1350 rpm
